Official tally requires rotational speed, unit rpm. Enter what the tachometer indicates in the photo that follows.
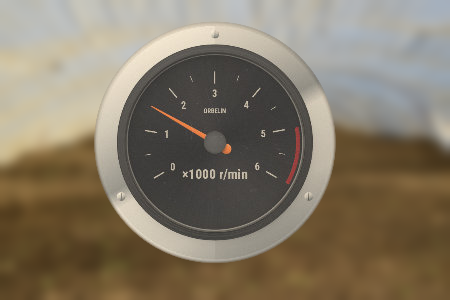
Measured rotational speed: 1500 rpm
